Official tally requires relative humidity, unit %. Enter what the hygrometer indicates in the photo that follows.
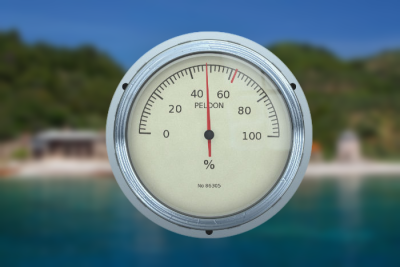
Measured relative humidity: 48 %
